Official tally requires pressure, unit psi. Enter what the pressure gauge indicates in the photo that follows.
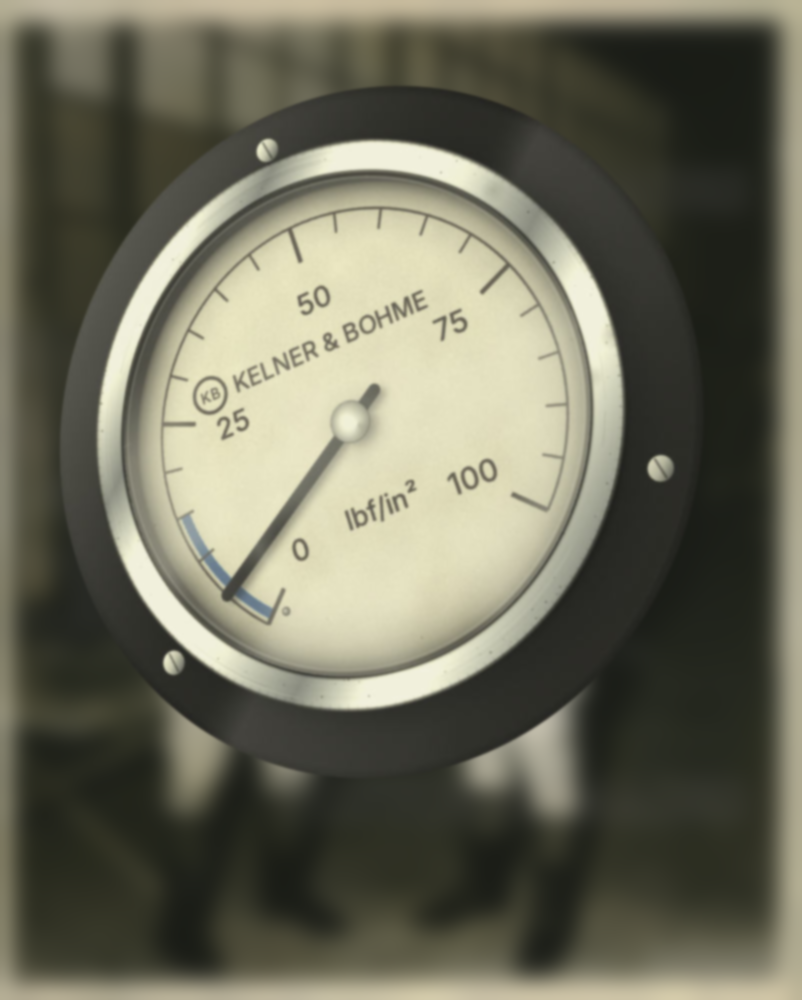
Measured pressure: 5 psi
